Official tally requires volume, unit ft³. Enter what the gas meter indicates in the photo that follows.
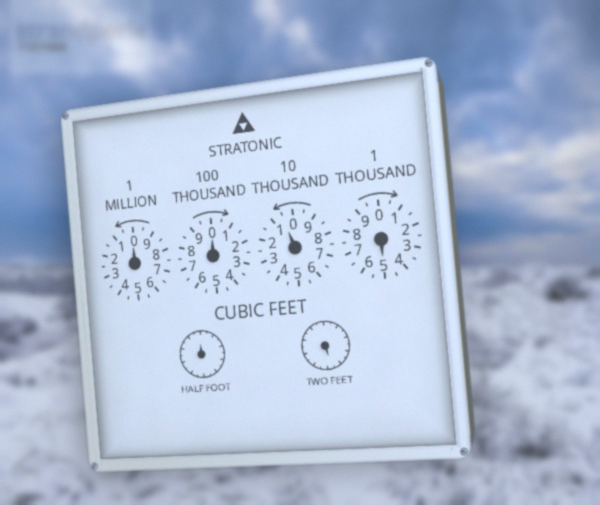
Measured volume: 500 ft³
